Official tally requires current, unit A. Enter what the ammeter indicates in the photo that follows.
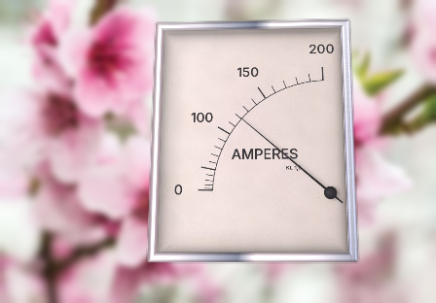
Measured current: 120 A
